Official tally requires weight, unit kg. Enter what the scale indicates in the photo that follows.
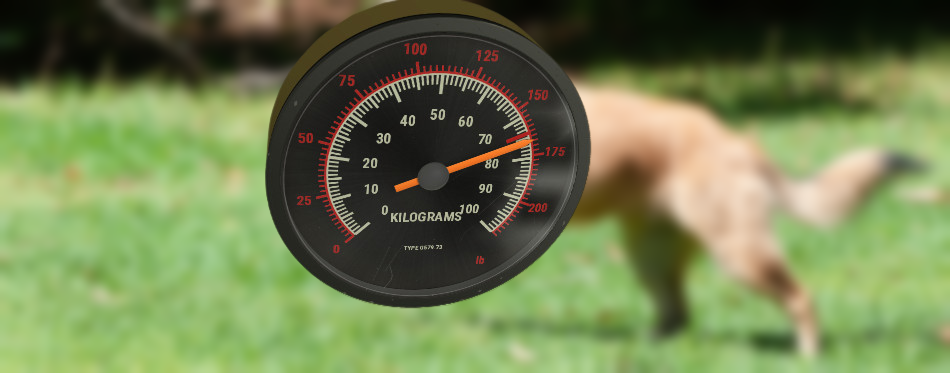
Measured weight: 75 kg
